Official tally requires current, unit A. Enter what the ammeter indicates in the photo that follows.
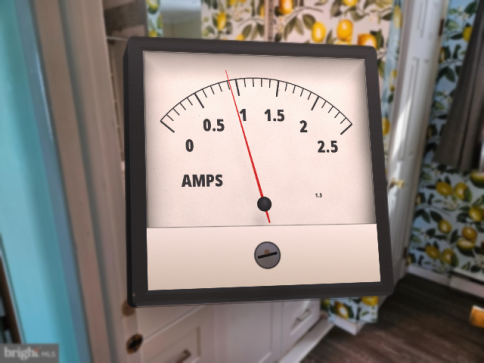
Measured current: 0.9 A
